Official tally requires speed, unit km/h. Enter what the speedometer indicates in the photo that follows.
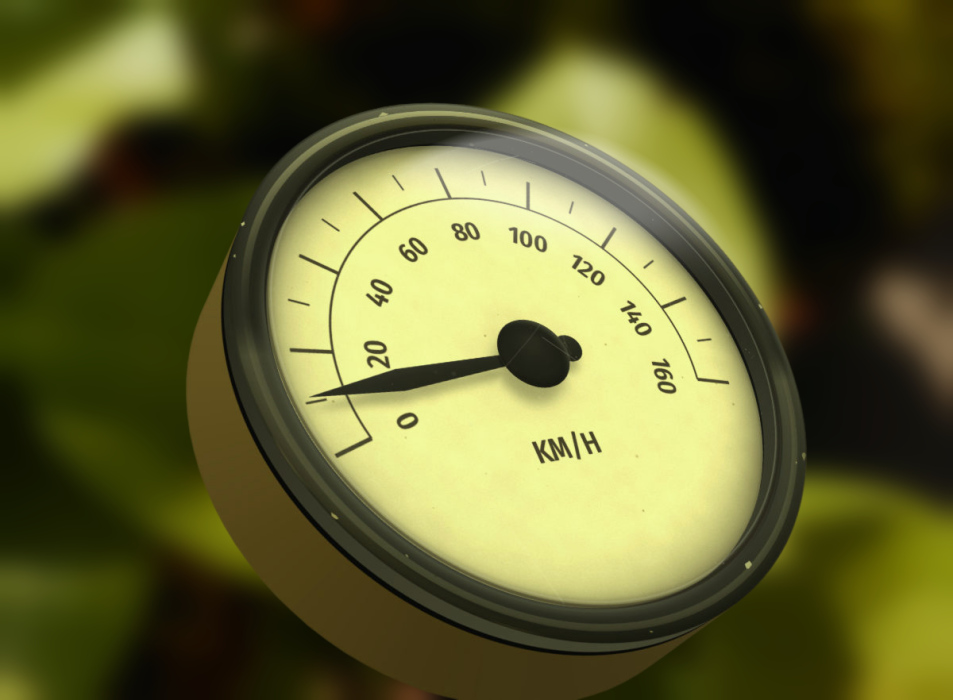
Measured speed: 10 km/h
